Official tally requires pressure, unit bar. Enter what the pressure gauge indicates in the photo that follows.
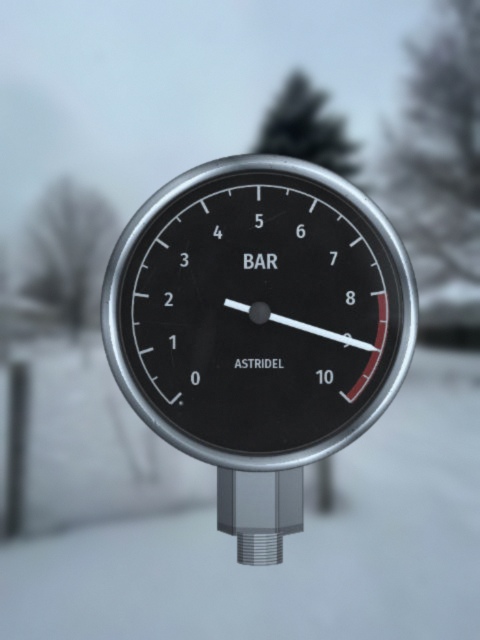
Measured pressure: 9 bar
